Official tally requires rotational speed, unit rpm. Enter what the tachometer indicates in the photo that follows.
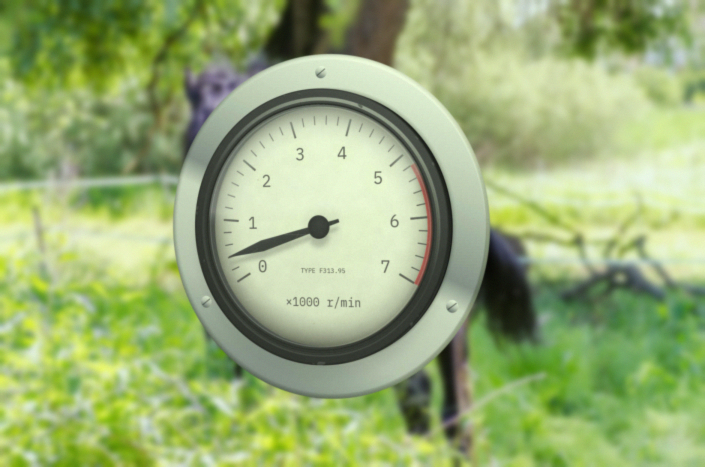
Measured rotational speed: 400 rpm
